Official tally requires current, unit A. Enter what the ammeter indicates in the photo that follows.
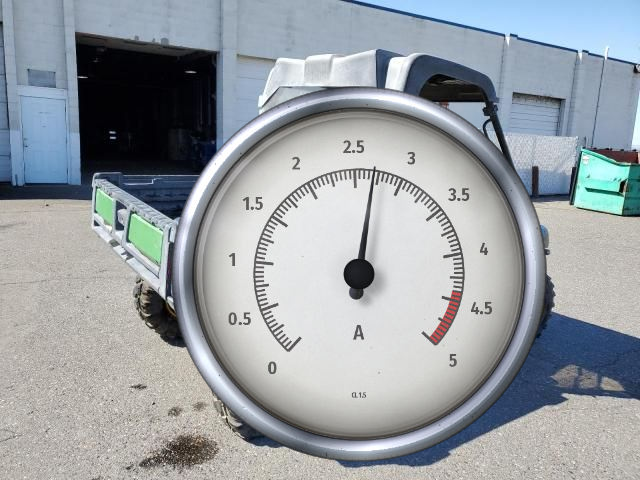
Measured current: 2.7 A
